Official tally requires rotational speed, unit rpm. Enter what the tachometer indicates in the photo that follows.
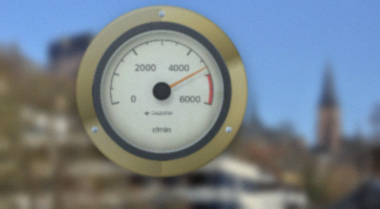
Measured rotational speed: 4750 rpm
